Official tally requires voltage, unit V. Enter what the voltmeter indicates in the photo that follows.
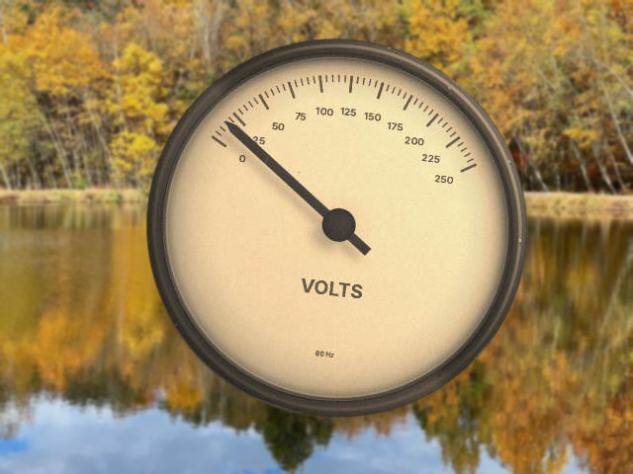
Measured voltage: 15 V
